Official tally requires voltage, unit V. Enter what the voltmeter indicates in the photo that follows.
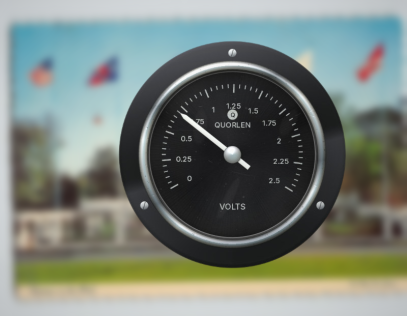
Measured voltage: 0.7 V
